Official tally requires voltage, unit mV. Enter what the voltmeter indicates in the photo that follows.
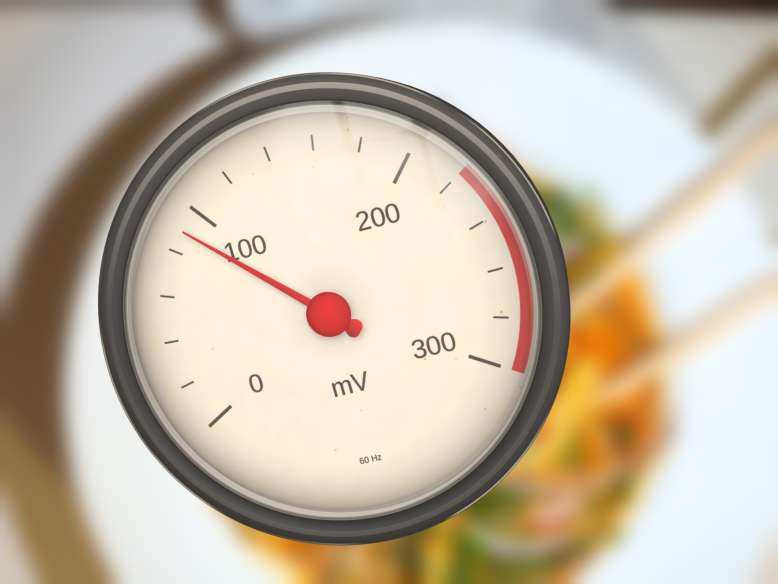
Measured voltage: 90 mV
